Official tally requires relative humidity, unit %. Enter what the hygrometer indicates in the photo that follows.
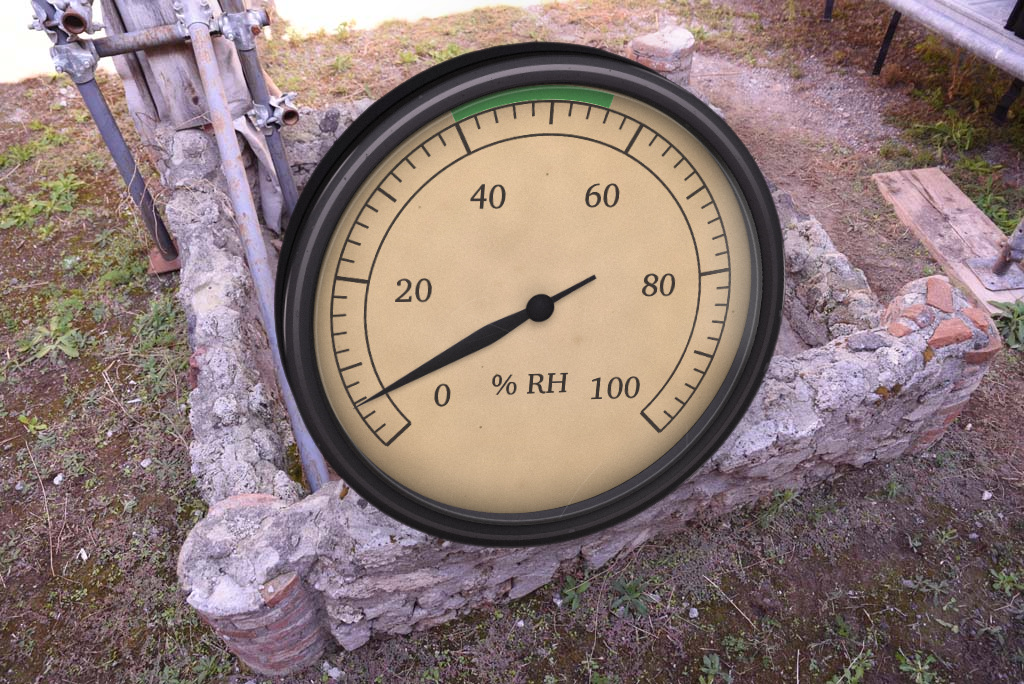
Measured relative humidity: 6 %
